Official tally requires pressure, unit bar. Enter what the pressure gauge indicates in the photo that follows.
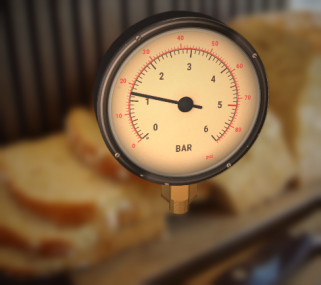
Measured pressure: 1.2 bar
